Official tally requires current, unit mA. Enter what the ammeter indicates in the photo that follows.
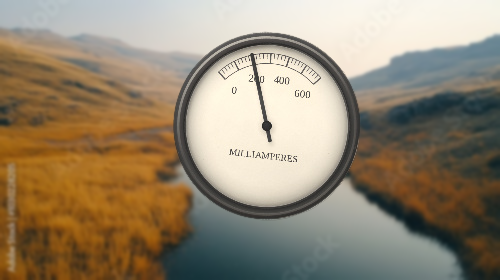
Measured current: 200 mA
